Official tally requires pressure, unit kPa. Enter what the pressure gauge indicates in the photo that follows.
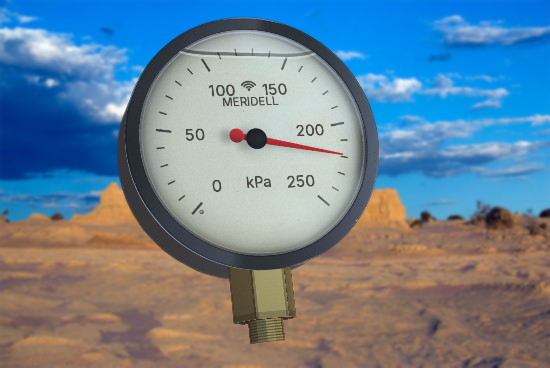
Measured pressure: 220 kPa
